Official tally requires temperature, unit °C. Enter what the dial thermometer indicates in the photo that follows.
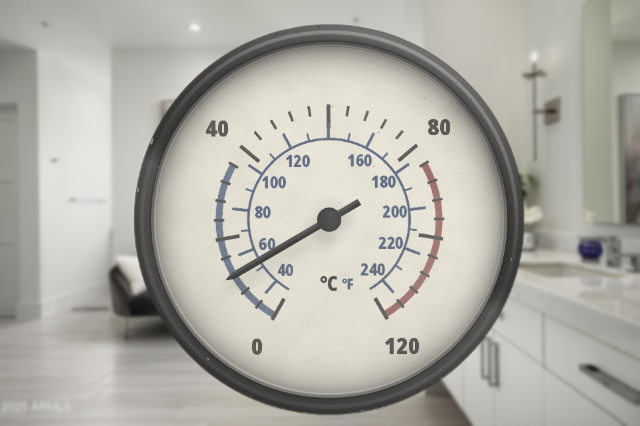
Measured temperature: 12 °C
